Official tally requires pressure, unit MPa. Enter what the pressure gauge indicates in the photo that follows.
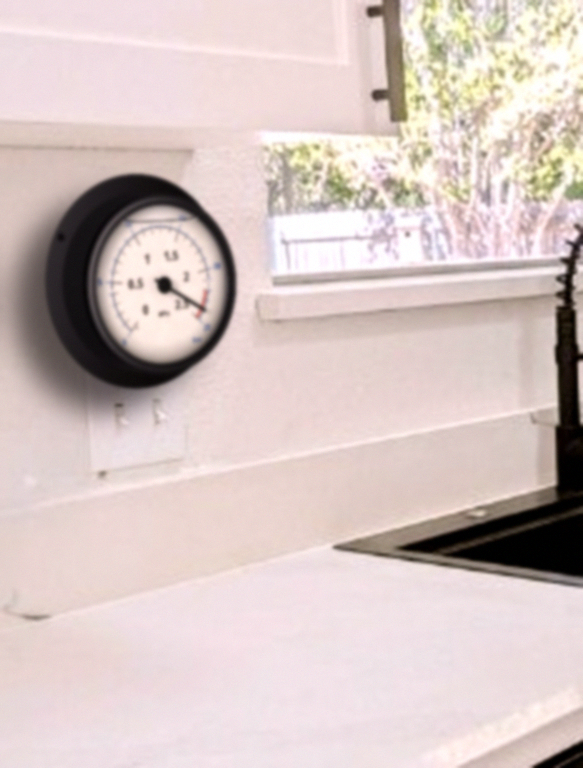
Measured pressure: 2.4 MPa
